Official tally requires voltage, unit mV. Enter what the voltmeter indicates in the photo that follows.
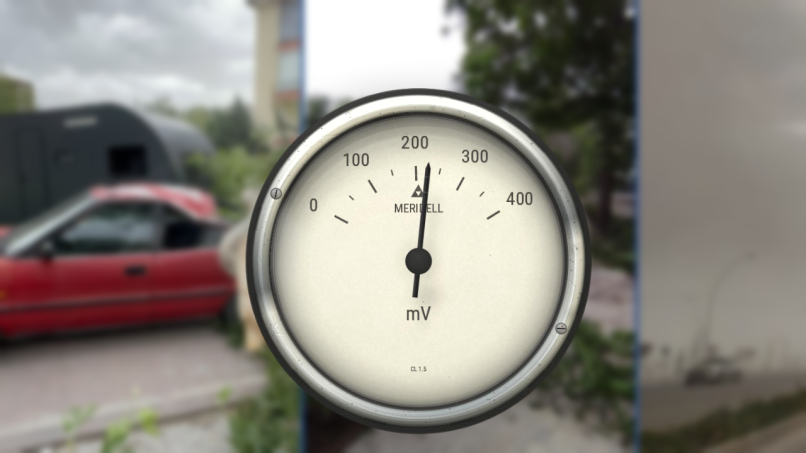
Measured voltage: 225 mV
